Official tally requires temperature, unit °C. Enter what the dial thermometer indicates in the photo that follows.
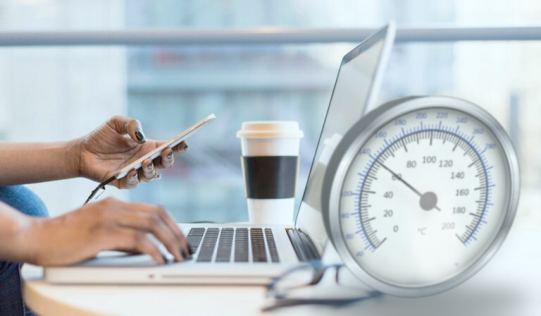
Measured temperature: 60 °C
